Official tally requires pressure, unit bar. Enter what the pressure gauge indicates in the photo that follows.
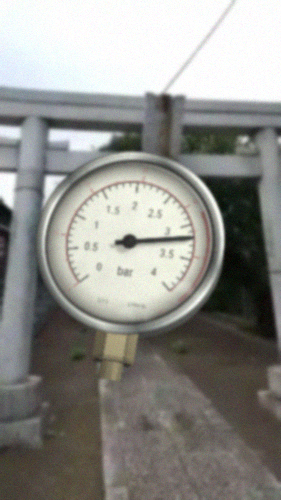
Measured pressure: 3.2 bar
